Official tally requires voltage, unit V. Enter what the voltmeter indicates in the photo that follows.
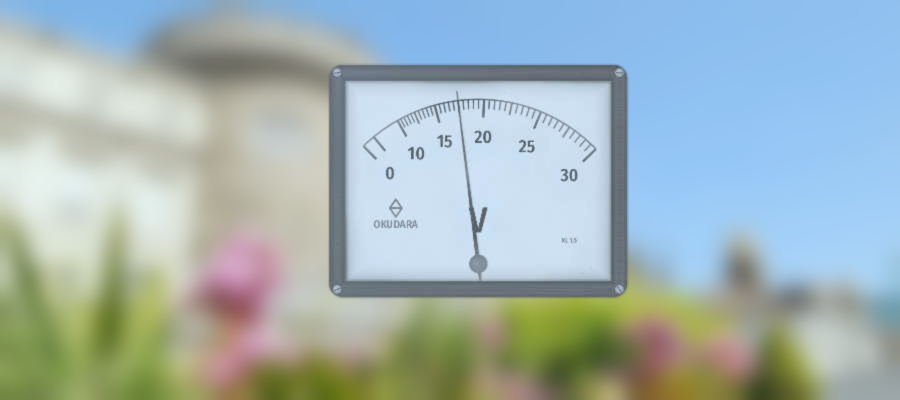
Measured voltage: 17.5 V
